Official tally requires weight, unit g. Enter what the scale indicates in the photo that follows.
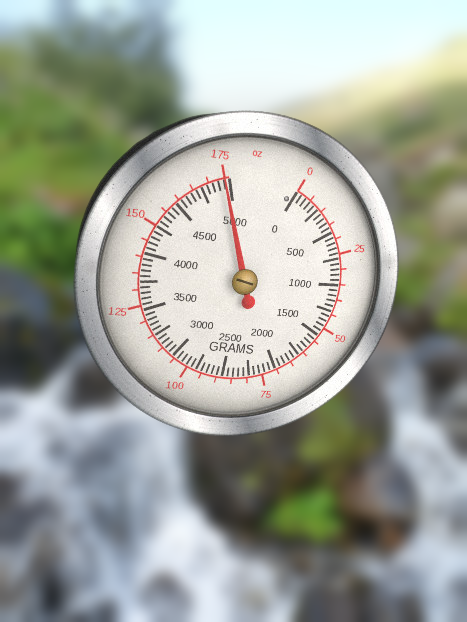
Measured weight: 4950 g
